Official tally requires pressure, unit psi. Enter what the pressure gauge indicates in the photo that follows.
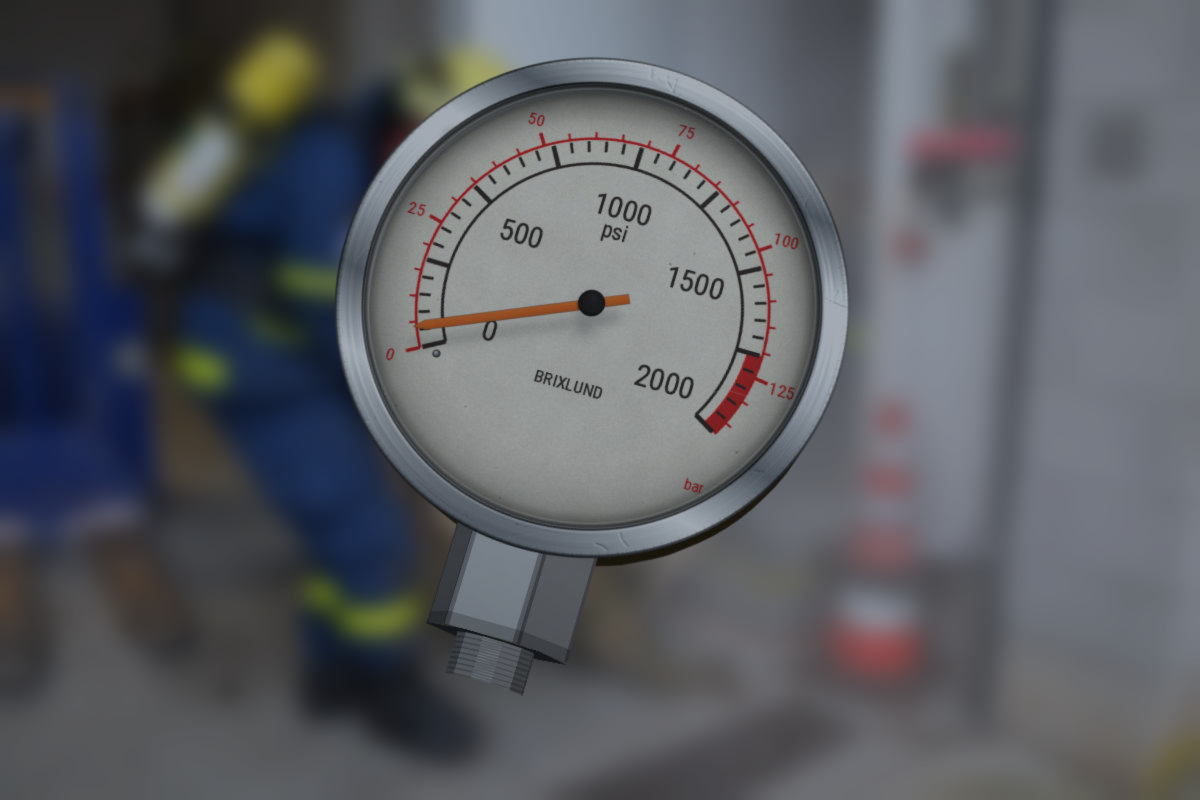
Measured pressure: 50 psi
